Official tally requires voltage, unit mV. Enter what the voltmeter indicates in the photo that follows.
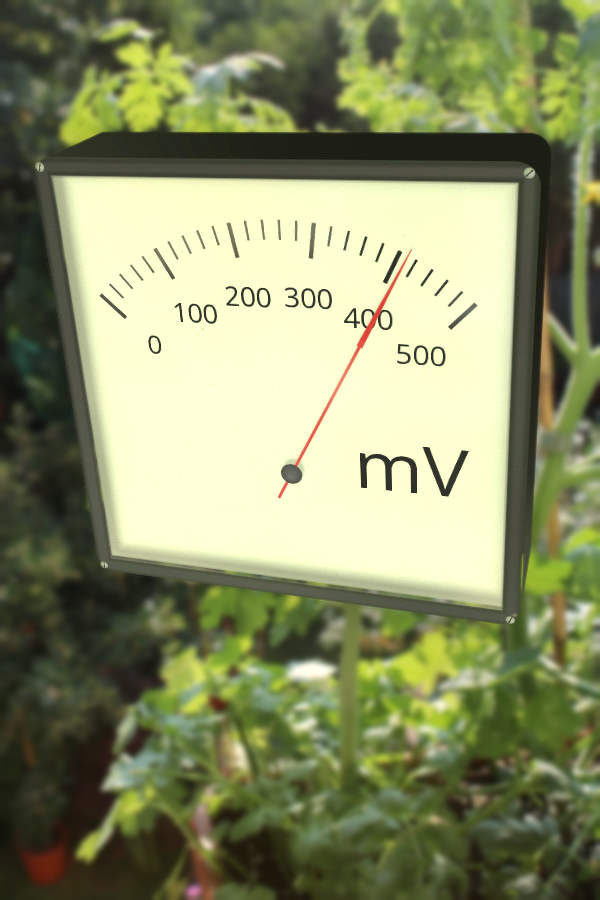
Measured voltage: 410 mV
